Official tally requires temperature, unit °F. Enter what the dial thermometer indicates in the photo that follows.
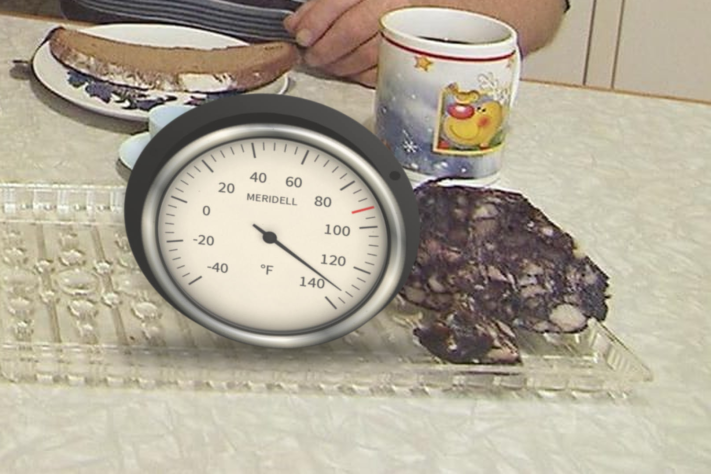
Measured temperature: 132 °F
